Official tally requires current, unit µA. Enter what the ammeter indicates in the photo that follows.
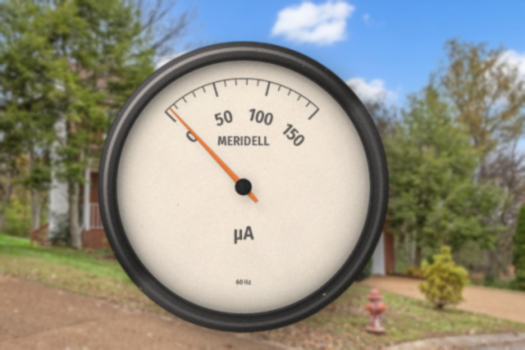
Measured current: 5 µA
